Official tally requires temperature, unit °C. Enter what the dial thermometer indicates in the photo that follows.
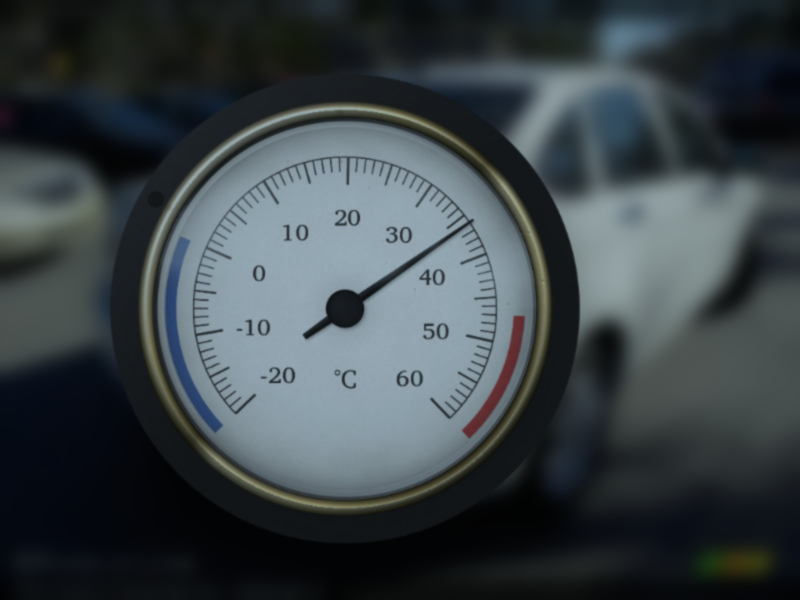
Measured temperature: 36 °C
